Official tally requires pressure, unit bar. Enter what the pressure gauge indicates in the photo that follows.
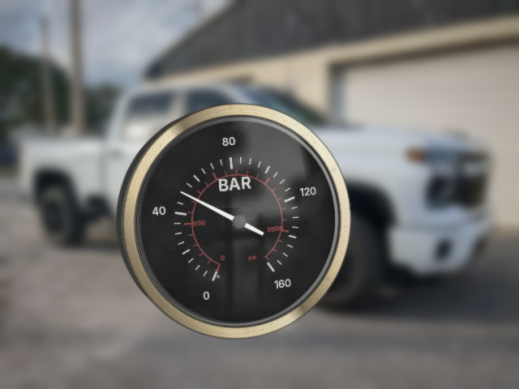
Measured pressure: 50 bar
